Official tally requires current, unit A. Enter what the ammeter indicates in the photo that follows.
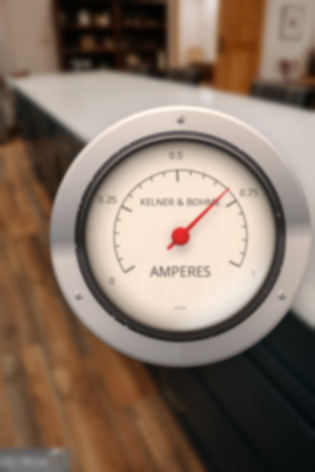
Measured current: 0.7 A
